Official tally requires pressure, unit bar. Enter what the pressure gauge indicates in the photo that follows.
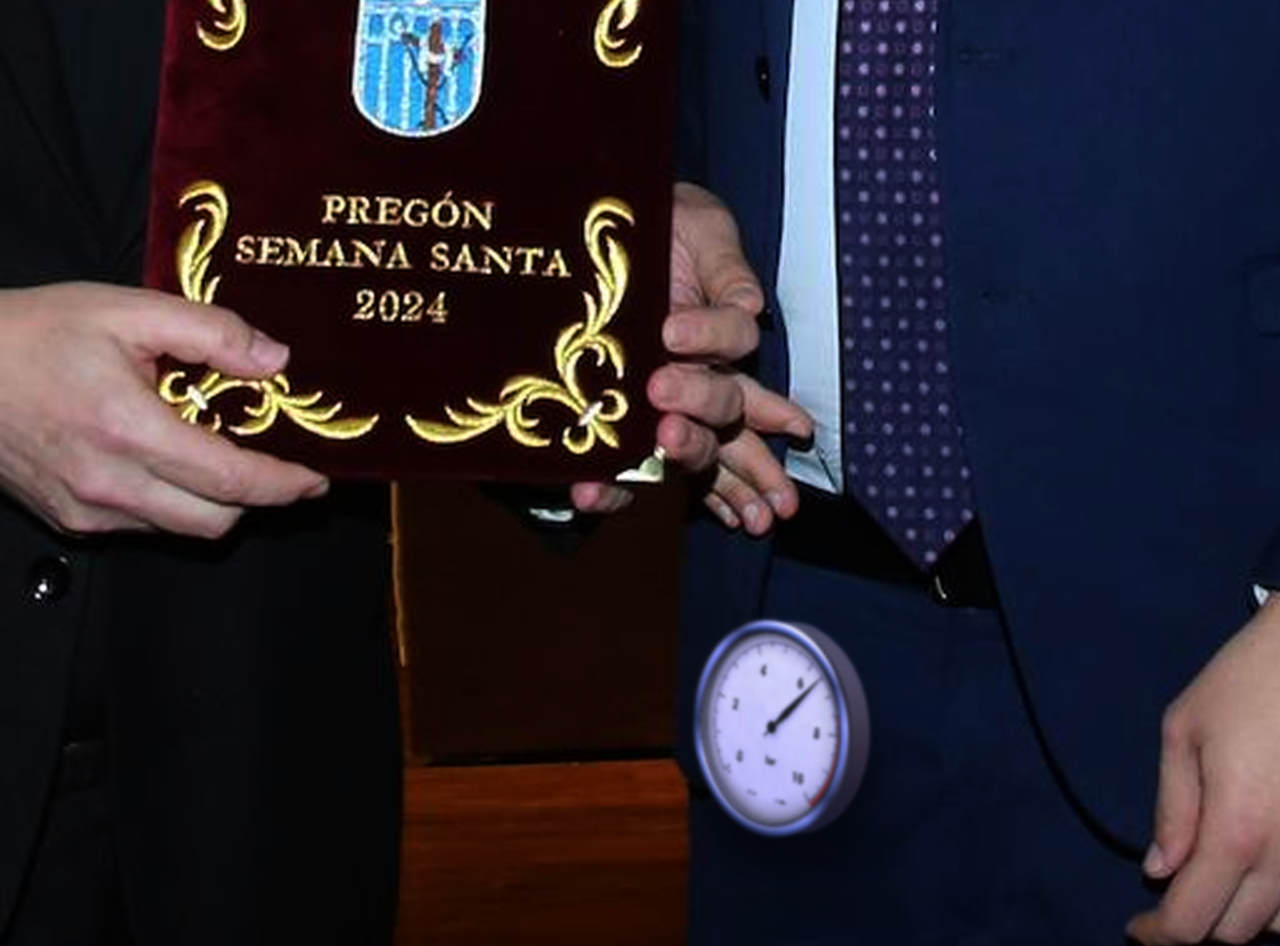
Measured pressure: 6.5 bar
